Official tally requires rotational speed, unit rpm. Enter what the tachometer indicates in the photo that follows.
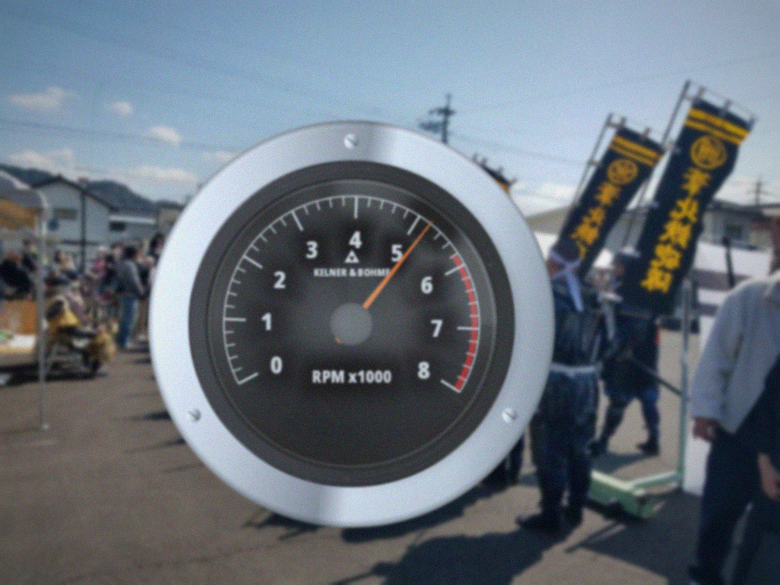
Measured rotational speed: 5200 rpm
